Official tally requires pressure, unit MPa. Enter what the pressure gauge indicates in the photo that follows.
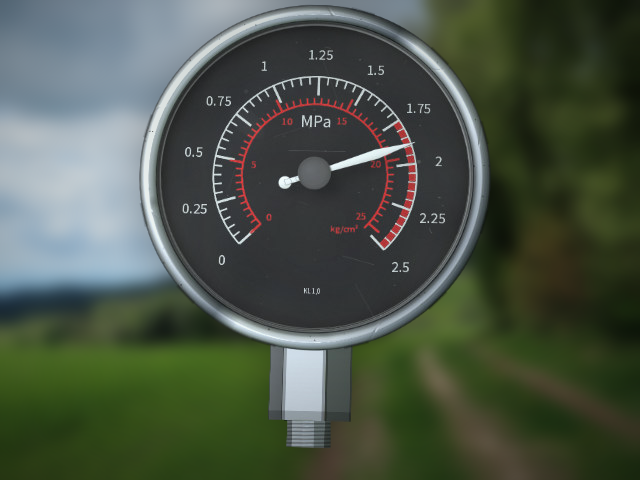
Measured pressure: 1.9 MPa
